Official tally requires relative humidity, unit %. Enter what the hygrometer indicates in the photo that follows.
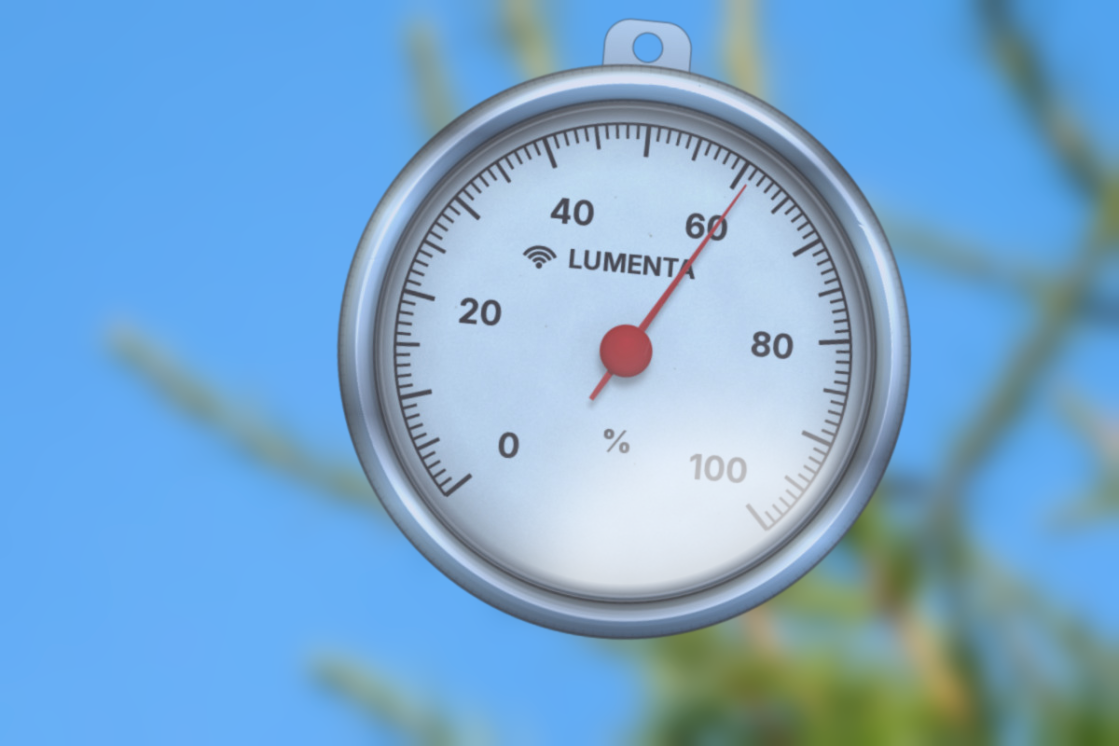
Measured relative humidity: 61 %
